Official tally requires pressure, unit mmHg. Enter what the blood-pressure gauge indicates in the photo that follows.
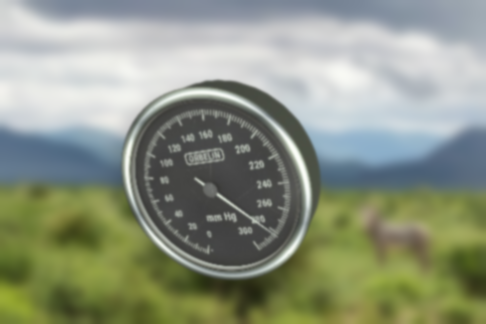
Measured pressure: 280 mmHg
